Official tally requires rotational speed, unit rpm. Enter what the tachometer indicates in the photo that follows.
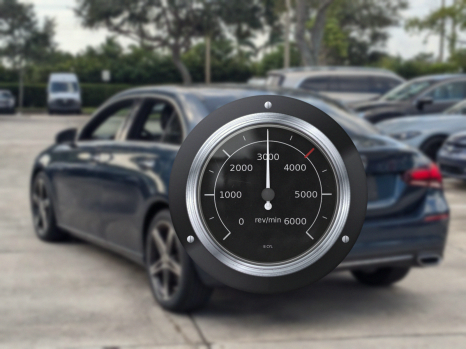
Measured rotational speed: 3000 rpm
